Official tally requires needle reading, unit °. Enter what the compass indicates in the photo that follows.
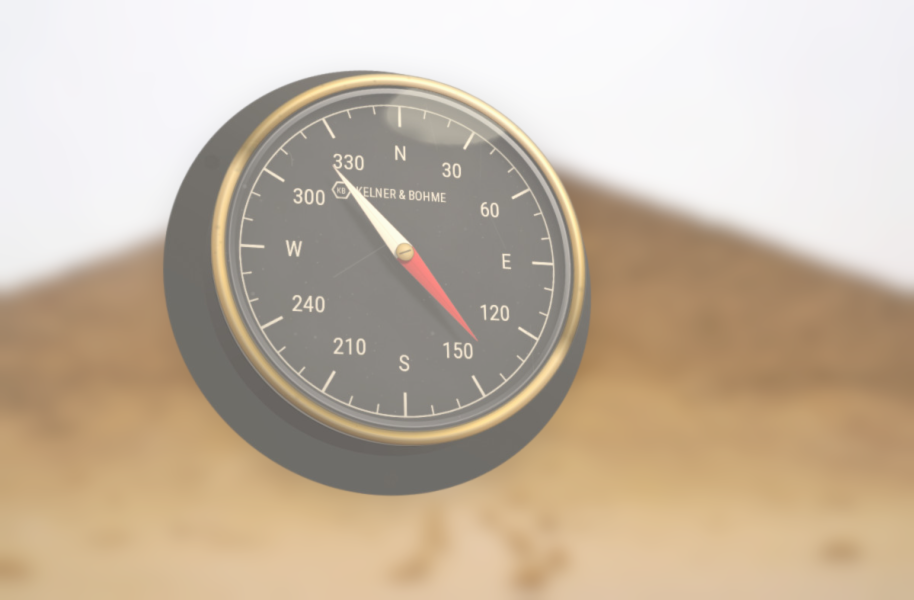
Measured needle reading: 140 °
